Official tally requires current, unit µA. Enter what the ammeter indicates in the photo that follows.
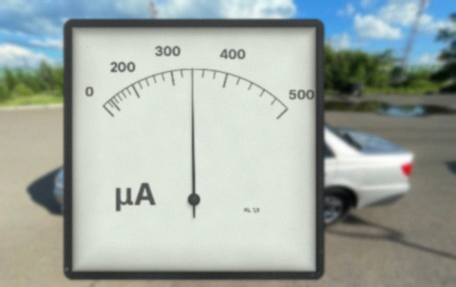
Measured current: 340 µA
